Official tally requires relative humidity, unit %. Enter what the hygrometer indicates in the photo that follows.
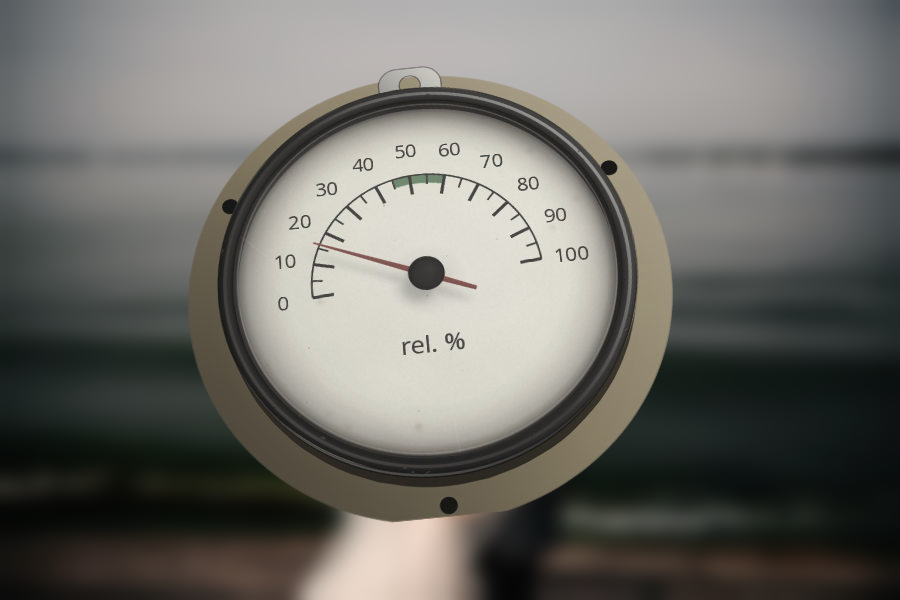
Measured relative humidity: 15 %
